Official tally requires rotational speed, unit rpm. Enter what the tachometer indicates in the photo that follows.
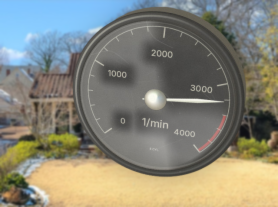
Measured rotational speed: 3200 rpm
